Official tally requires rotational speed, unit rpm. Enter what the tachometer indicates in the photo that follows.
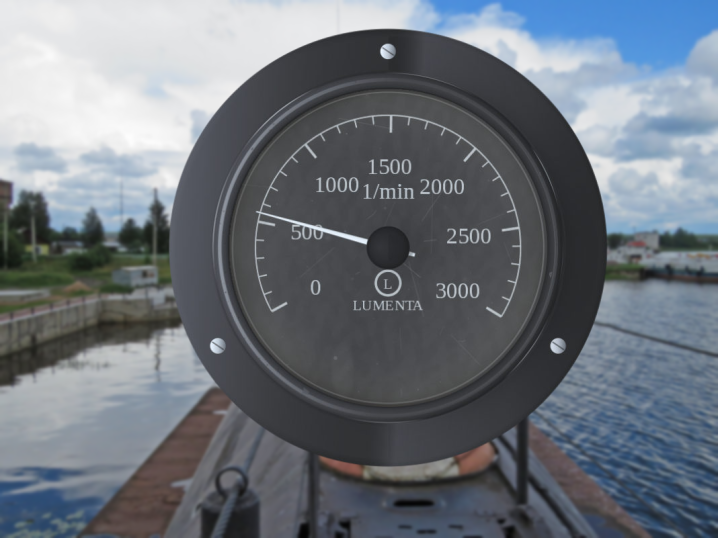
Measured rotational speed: 550 rpm
